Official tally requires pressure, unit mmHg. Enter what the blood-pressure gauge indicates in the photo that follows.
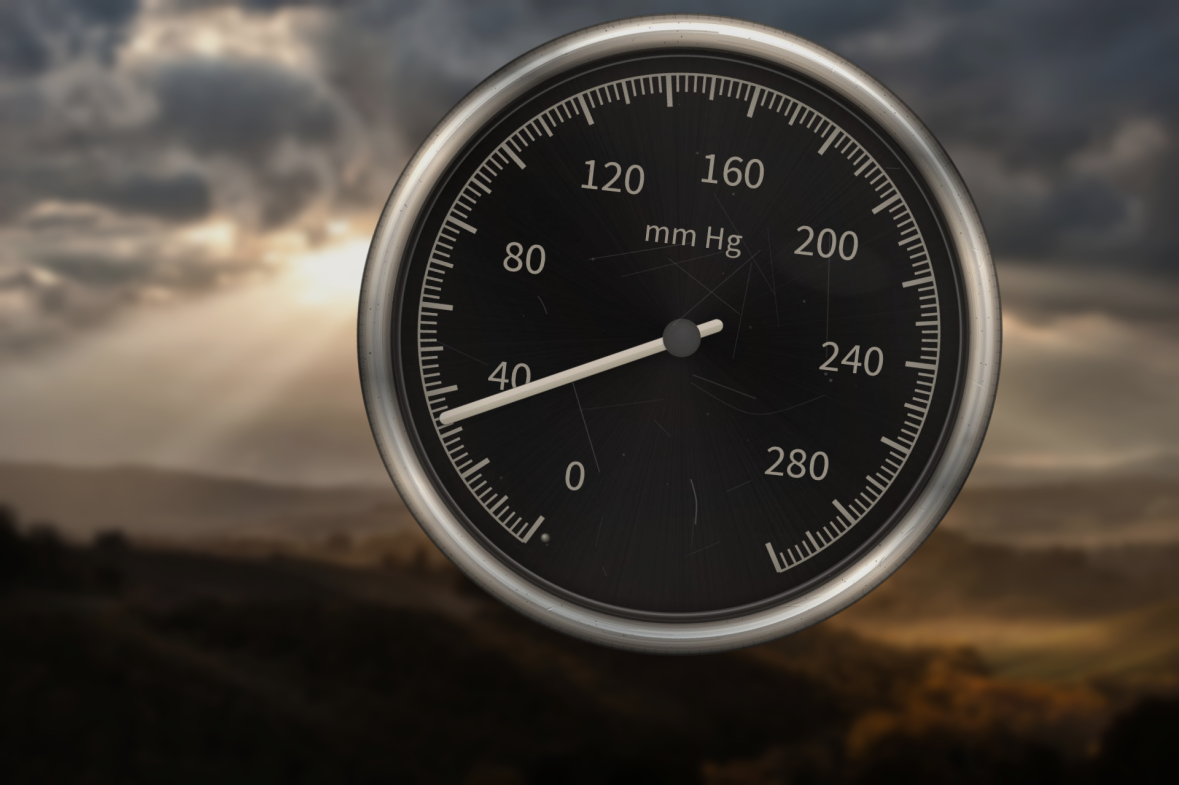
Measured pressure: 34 mmHg
